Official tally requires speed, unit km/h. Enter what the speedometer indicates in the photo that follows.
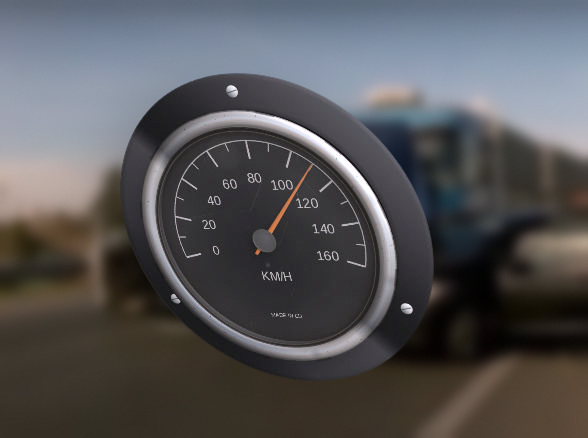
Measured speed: 110 km/h
